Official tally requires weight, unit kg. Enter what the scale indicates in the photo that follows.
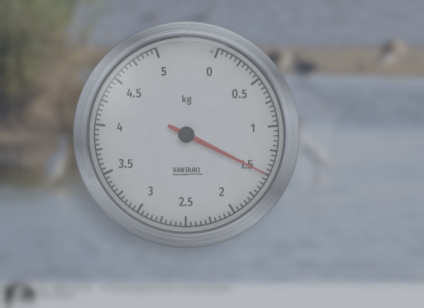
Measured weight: 1.5 kg
